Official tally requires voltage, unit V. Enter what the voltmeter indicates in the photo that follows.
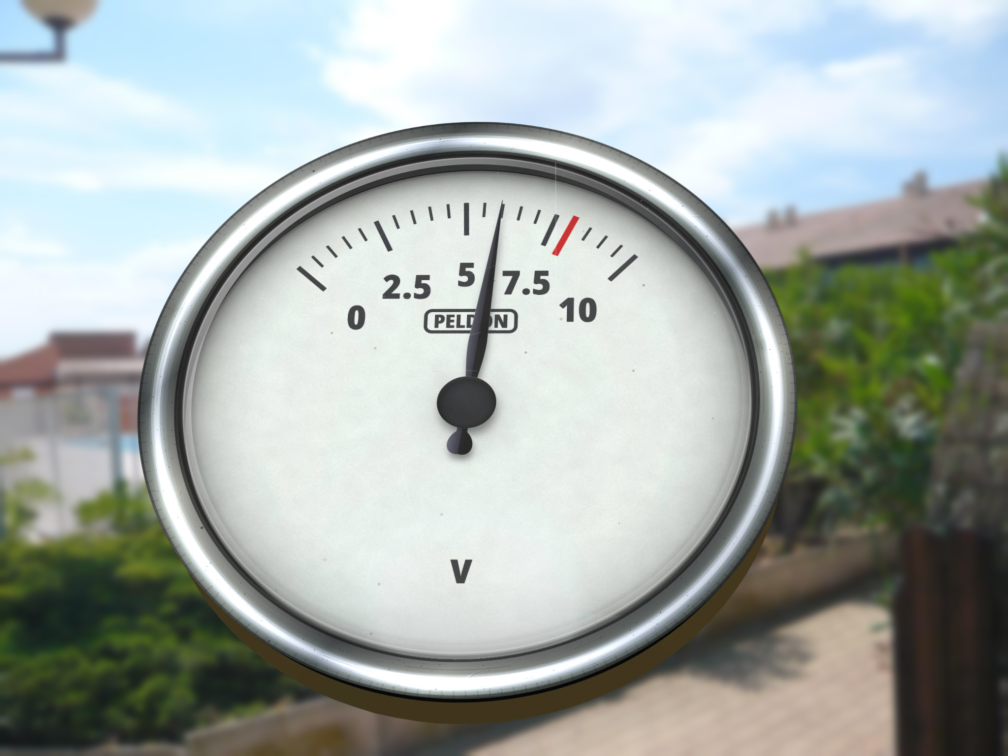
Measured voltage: 6 V
